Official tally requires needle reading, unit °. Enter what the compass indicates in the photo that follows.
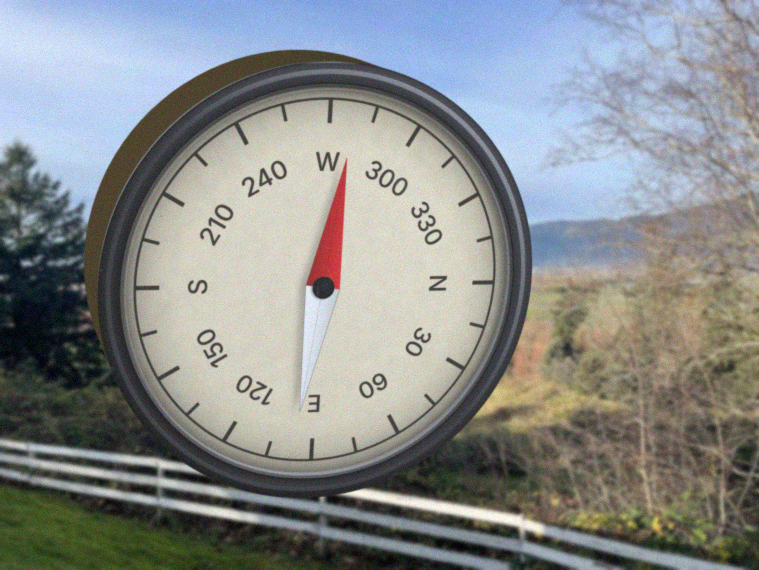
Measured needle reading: 277.5 °
